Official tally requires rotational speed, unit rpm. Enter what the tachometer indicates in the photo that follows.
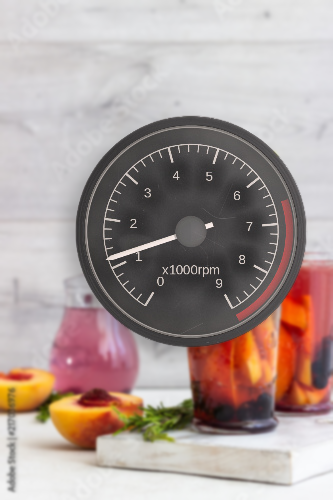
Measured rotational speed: 1200 rpm
